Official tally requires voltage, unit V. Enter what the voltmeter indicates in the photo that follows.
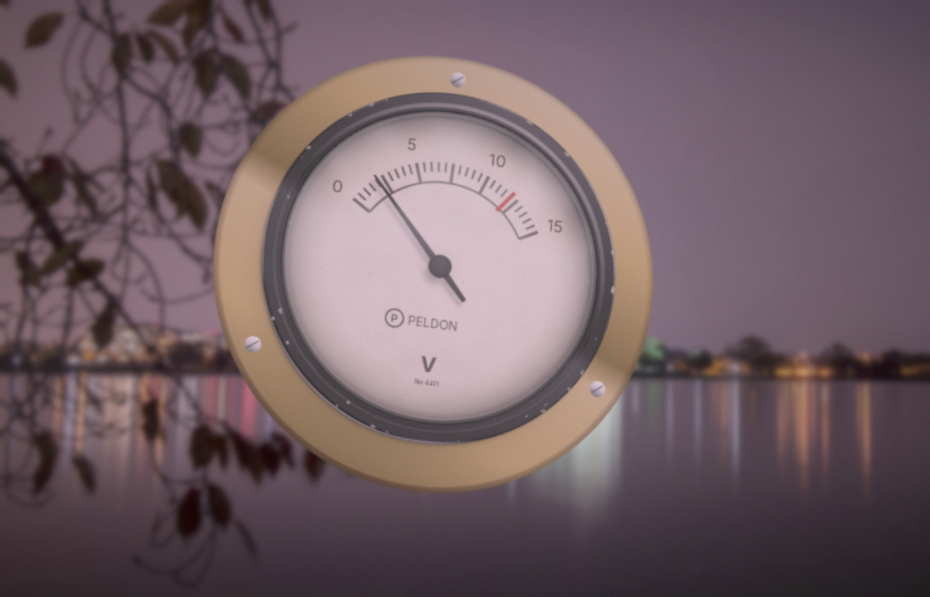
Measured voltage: 2 V
